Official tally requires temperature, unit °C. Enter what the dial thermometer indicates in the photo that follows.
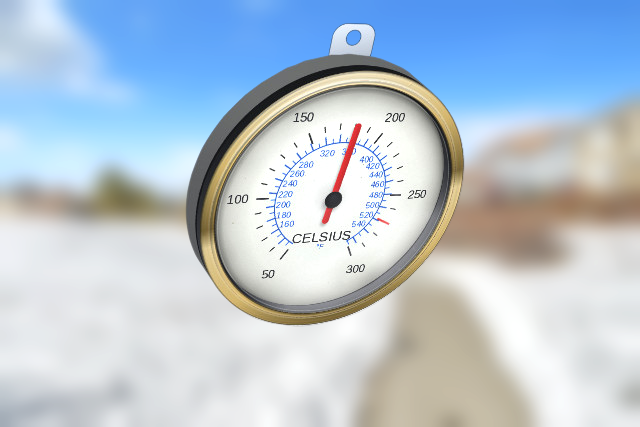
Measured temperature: 180 °C
